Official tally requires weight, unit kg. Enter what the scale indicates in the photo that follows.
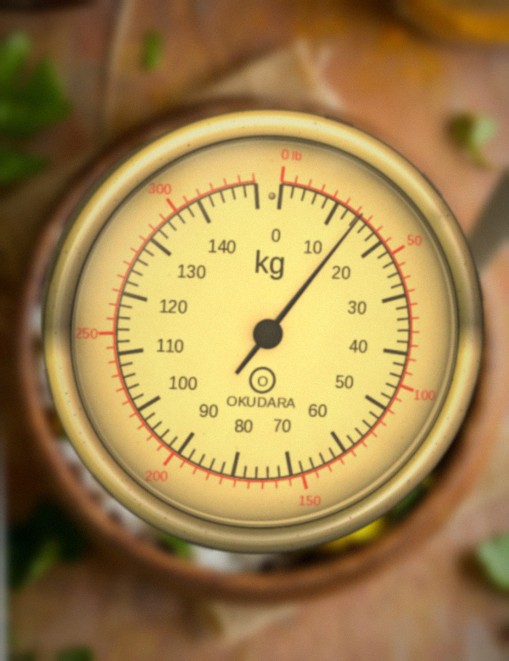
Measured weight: 14 kg
